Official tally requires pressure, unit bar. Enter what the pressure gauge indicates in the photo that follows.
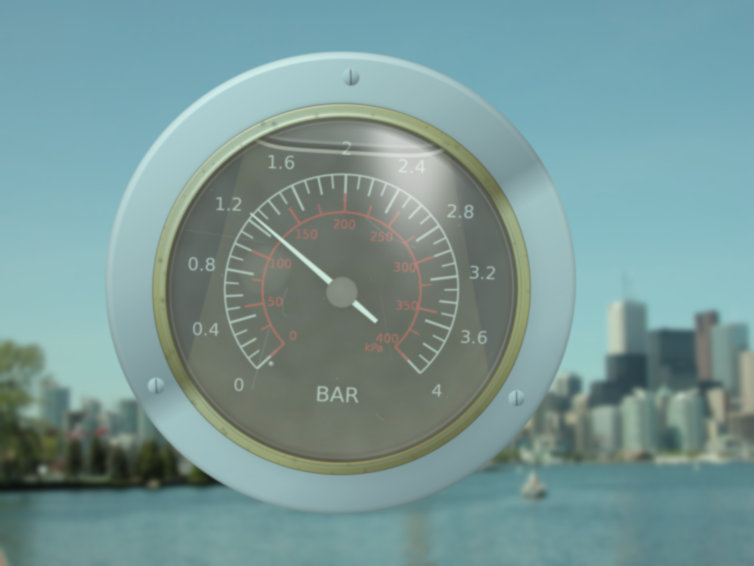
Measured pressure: 1.25 bar
